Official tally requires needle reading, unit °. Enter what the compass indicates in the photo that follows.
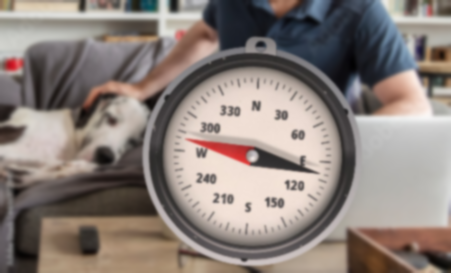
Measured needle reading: 280 °
